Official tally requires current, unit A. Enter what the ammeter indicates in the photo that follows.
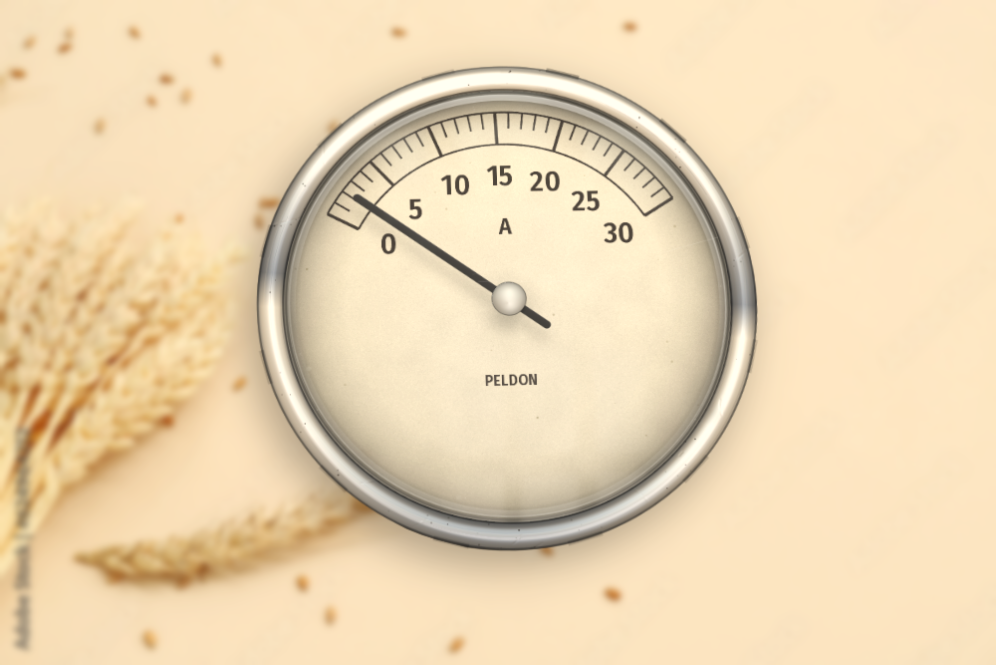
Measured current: 2 A
